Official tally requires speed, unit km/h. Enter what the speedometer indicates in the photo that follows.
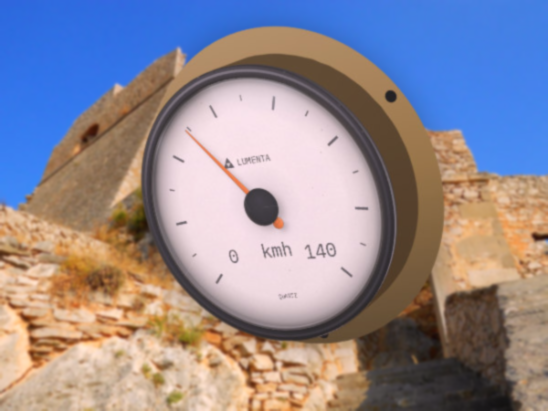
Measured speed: 50 km/h
